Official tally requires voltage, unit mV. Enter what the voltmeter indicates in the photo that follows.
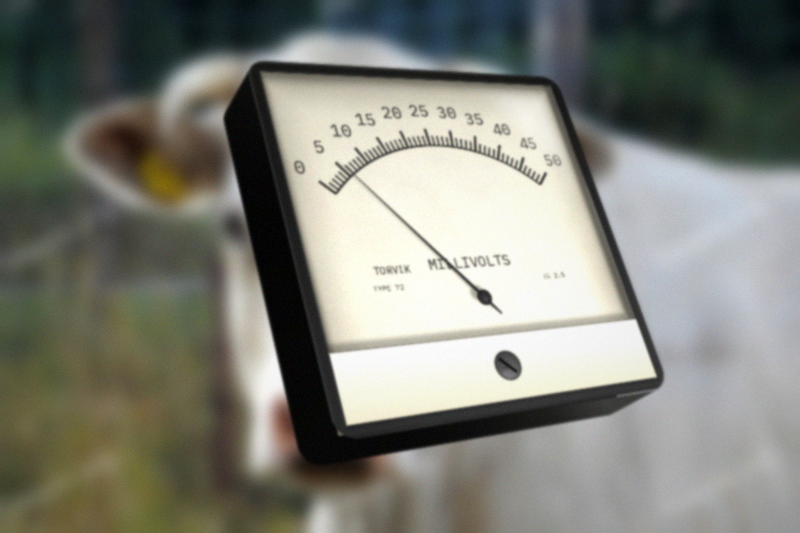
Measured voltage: 5 mV
